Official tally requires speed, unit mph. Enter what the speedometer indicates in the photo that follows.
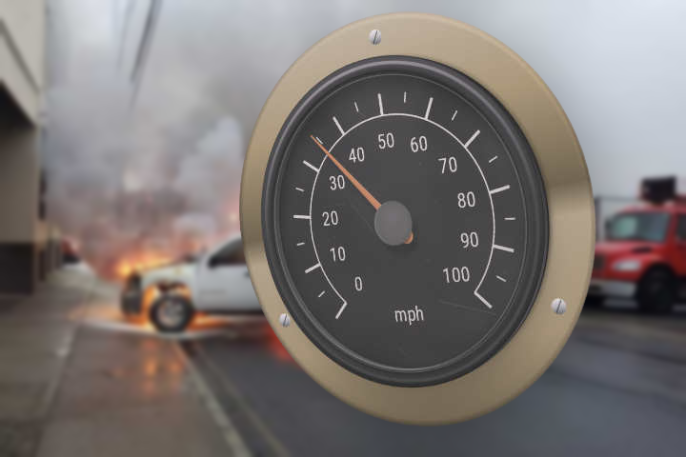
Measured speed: 35 mph
